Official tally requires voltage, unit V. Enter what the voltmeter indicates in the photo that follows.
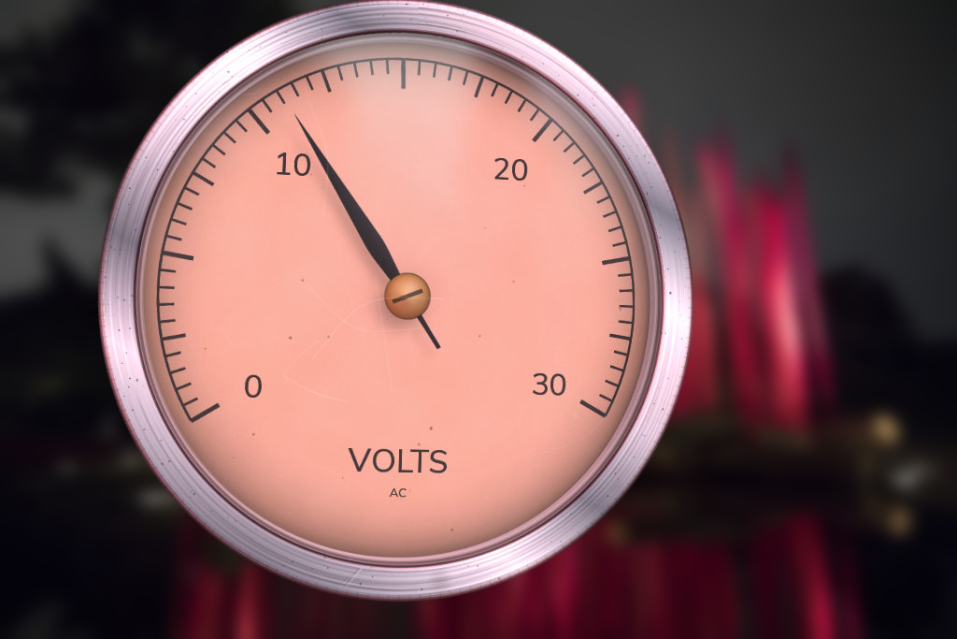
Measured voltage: 11 V
